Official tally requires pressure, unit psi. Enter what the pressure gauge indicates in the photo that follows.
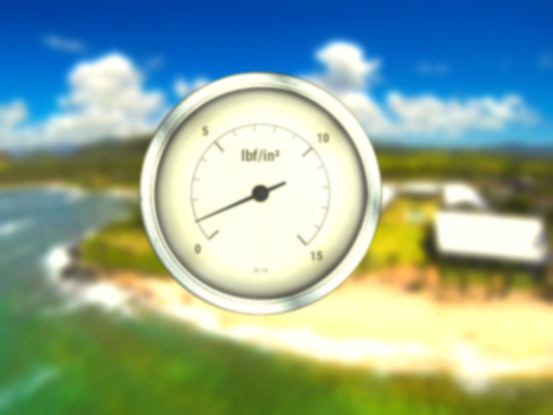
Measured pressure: 1 psi
